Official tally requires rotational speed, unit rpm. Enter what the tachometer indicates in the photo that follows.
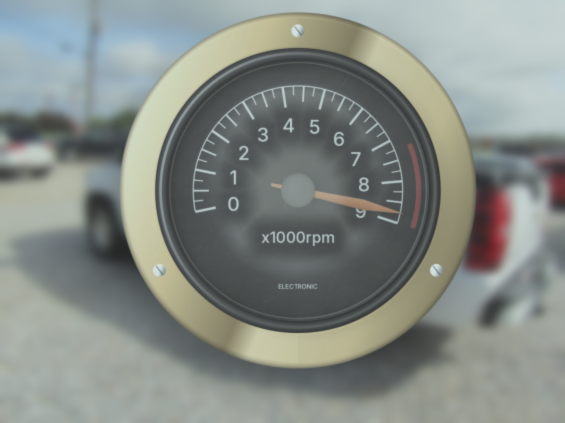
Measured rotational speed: 8750 rpm
